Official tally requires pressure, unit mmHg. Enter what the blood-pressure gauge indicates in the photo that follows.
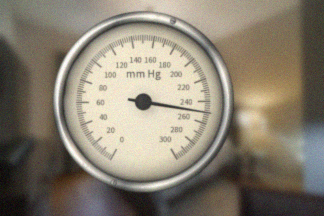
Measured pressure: 250 mmHg
